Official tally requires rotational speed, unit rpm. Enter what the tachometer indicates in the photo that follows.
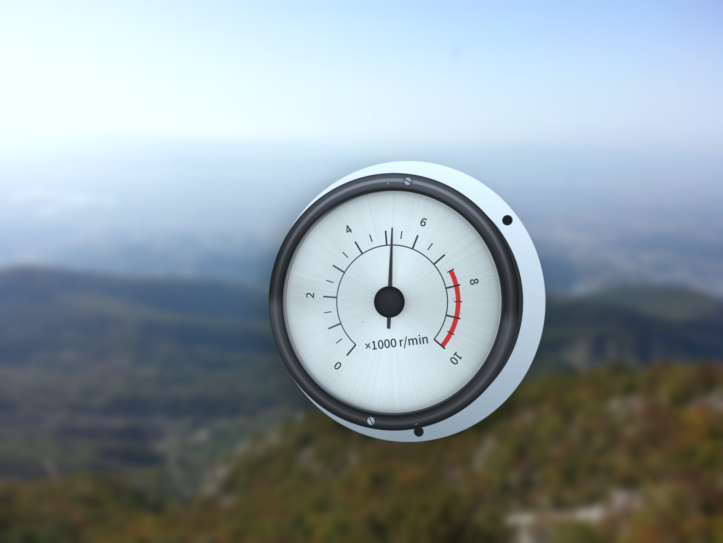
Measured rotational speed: 5250 rpm
